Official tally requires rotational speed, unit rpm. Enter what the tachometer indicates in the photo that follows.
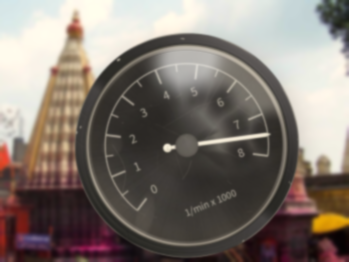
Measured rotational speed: 7500 rpm
